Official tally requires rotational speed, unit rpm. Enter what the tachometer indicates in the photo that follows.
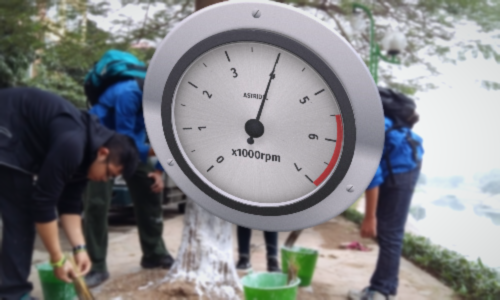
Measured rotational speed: 4000 rpm
